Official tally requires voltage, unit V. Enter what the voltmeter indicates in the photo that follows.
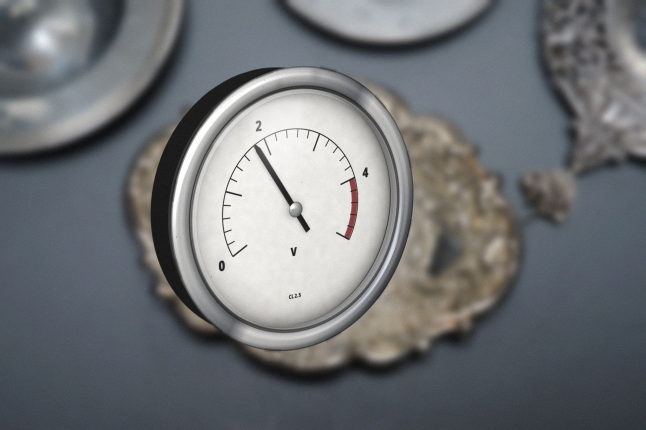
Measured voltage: 1.8 V
